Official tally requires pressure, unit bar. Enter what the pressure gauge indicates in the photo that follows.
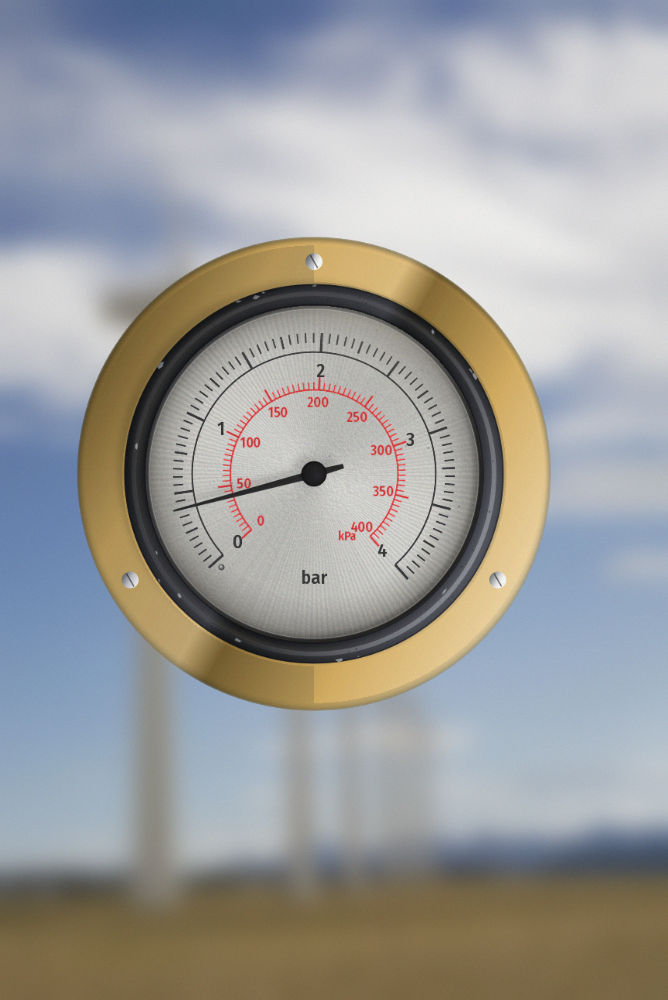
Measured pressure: 0.4 bar
